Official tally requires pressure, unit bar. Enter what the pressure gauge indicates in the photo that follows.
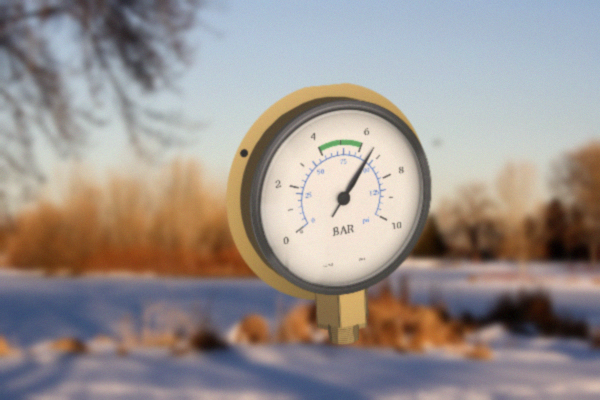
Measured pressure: 6.5 bar
